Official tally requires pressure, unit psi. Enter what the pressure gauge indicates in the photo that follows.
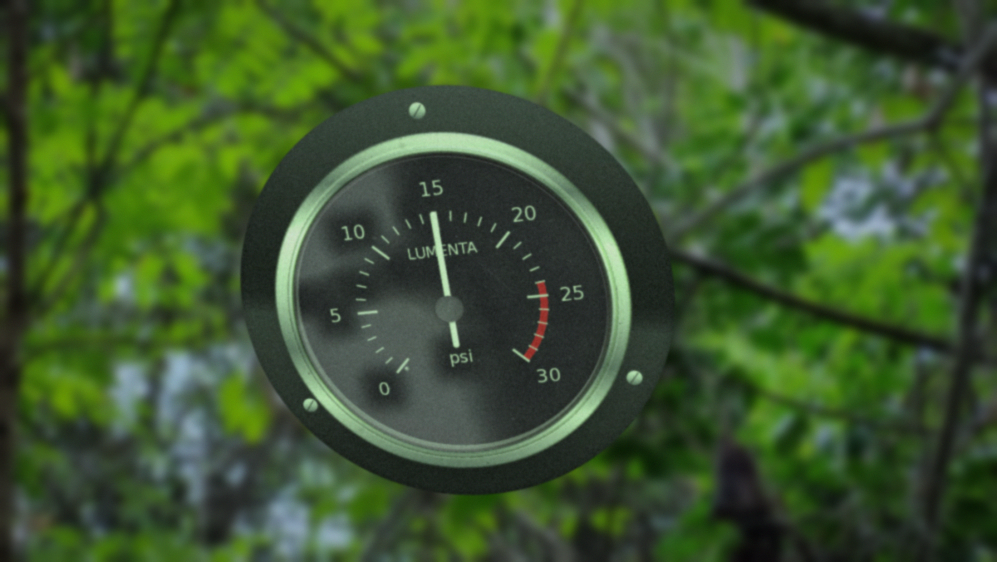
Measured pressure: 15 psi
